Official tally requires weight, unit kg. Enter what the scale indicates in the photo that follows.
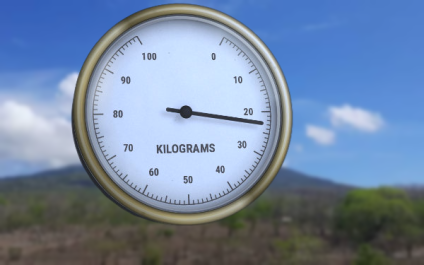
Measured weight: 23 kg
